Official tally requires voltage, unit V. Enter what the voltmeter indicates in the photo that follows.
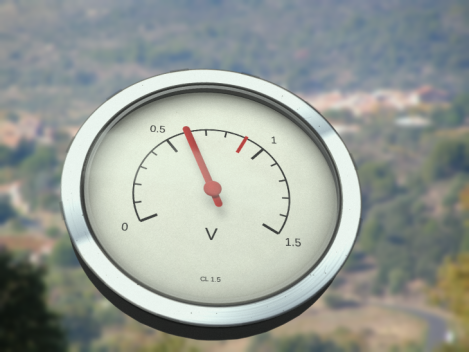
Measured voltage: 0.6 V
